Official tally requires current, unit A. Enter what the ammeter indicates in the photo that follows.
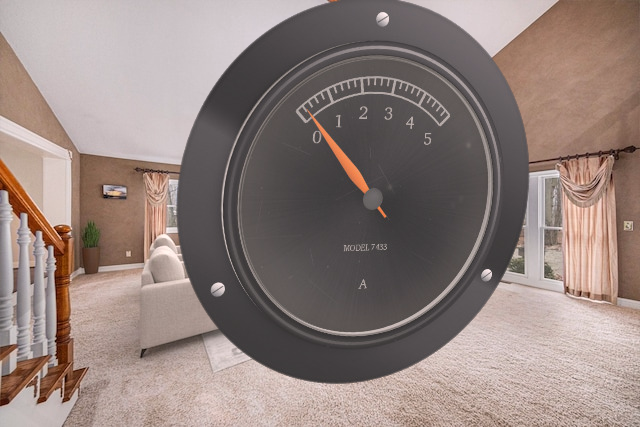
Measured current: 0.2 A
